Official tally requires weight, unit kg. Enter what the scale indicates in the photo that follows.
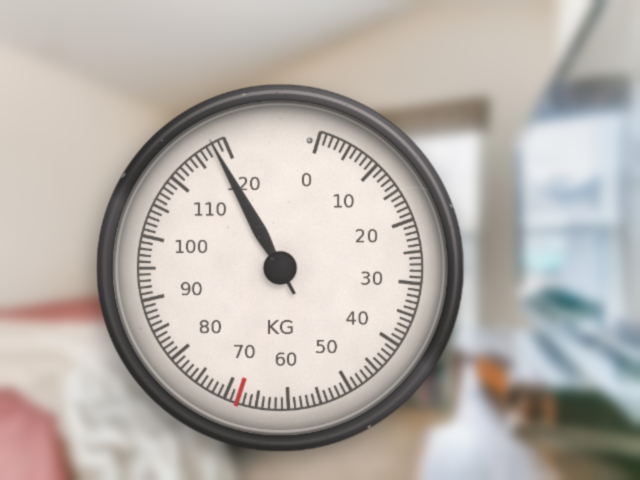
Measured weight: 118 kg
